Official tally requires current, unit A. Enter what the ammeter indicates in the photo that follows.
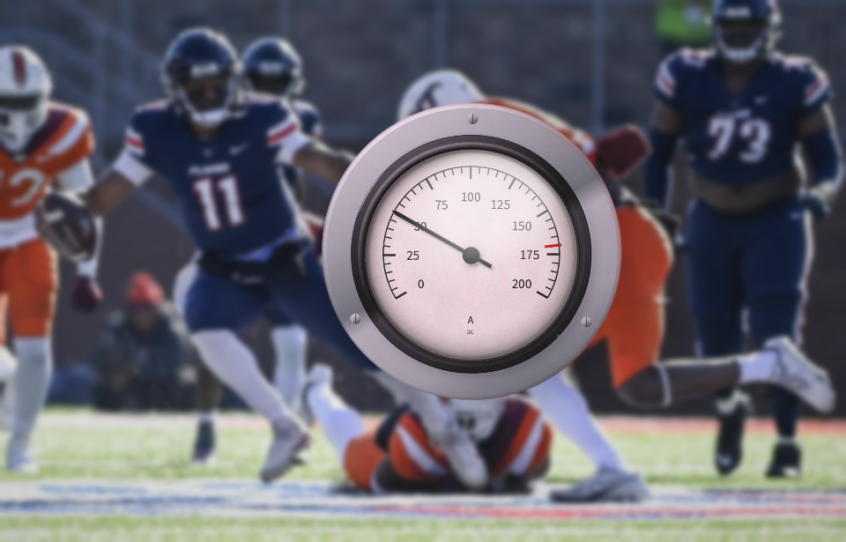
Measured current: 50 A
